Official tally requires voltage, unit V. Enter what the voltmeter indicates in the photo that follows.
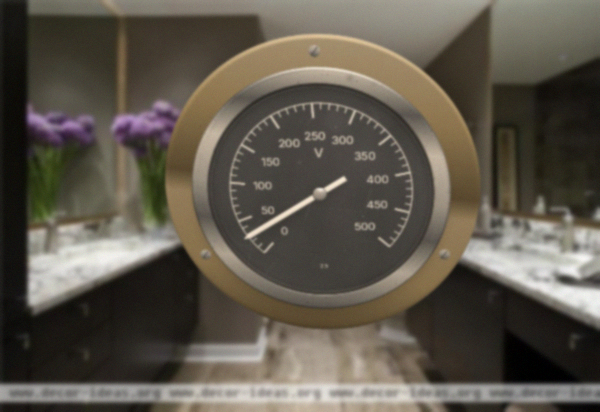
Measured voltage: 30 V
